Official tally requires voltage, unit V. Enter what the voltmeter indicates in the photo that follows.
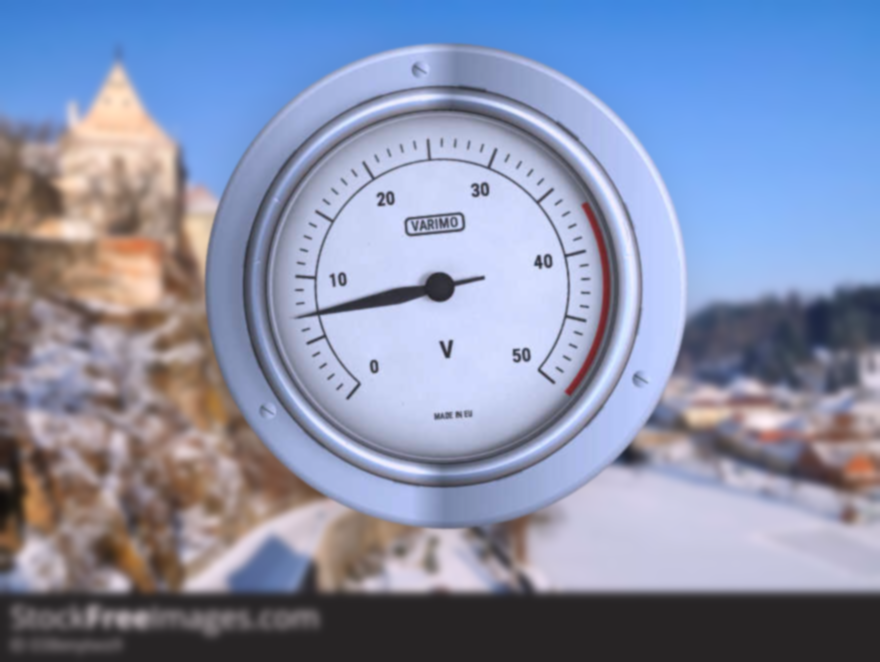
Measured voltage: 7 V
